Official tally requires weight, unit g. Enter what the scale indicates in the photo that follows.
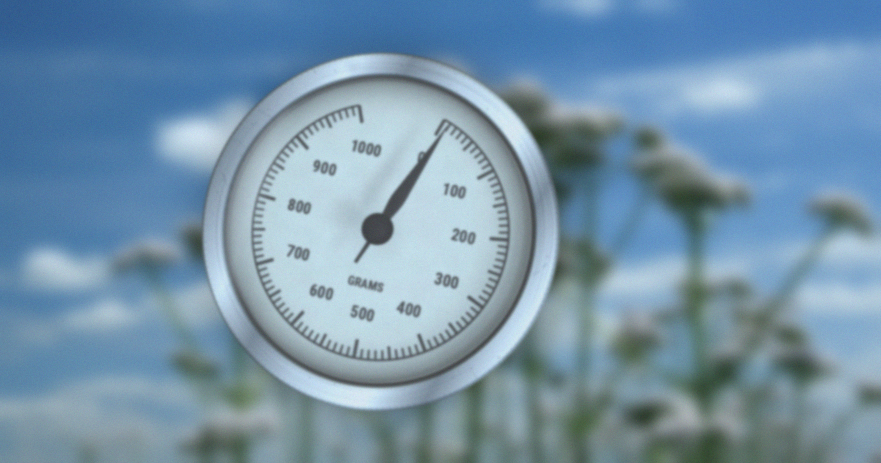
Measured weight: 10 g
